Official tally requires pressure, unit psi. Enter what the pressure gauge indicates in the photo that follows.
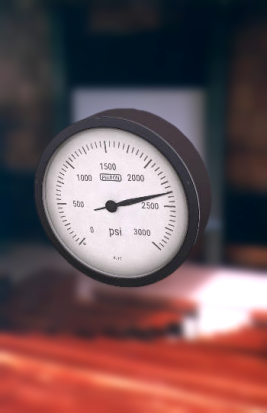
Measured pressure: 2350 psi
